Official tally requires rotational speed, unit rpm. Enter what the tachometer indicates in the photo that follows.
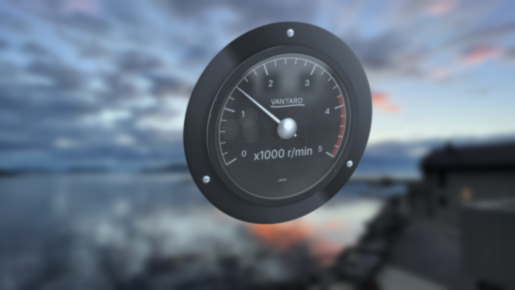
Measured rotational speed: 1400 rpm
